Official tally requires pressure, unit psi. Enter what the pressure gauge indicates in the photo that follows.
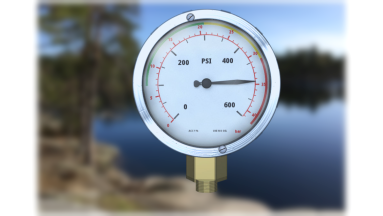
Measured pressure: 500 psi
